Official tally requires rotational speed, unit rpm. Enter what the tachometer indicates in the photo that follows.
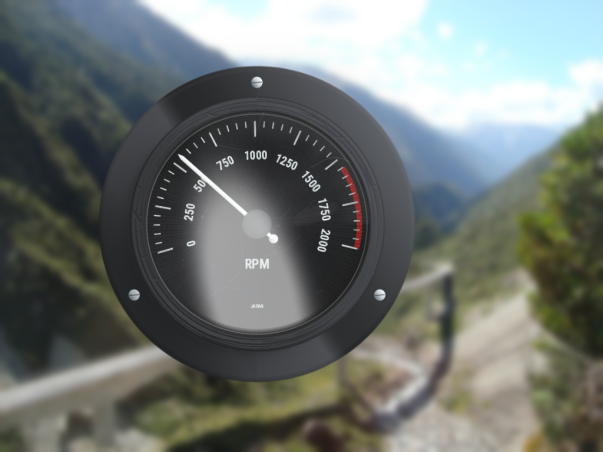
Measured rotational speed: 550 rpm
